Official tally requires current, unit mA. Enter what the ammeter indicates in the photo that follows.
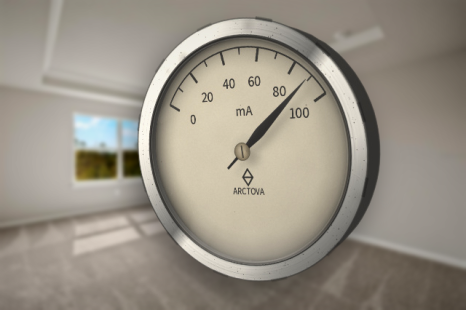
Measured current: 90 mA
